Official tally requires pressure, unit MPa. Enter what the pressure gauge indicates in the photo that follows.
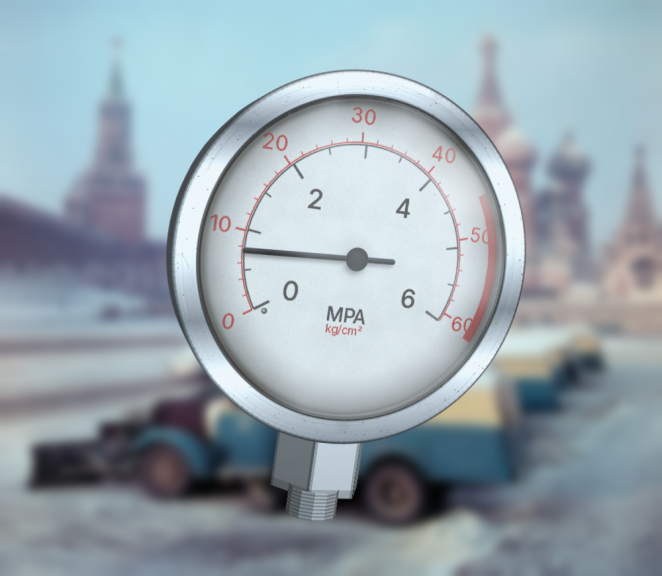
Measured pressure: 0.75 MPa
